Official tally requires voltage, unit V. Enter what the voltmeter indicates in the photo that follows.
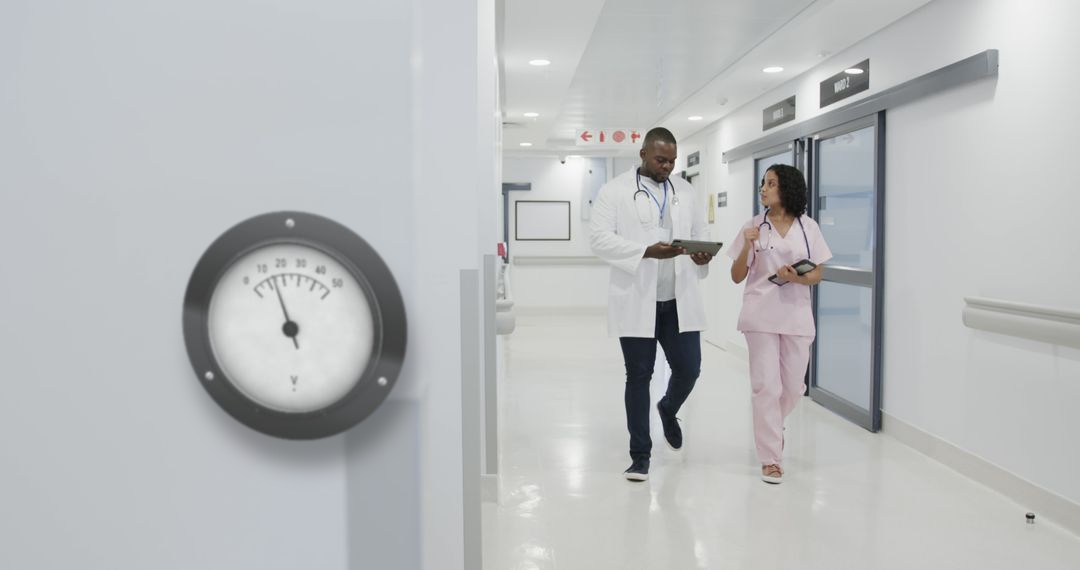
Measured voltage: 15 V
